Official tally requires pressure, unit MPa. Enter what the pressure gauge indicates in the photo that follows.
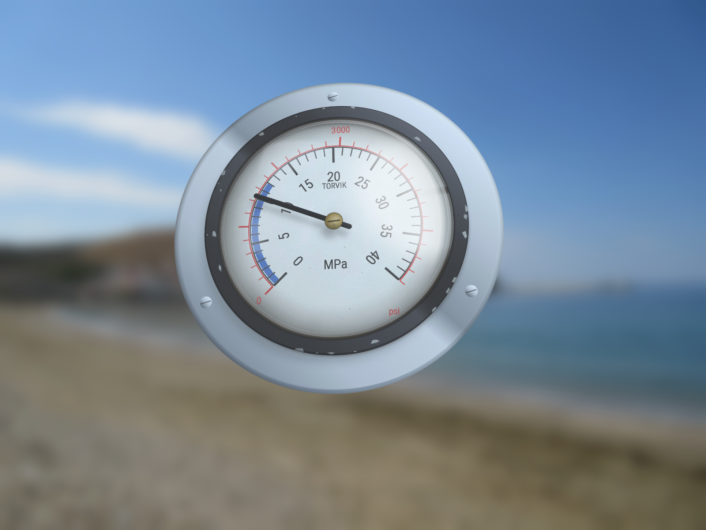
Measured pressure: 10 MPa
